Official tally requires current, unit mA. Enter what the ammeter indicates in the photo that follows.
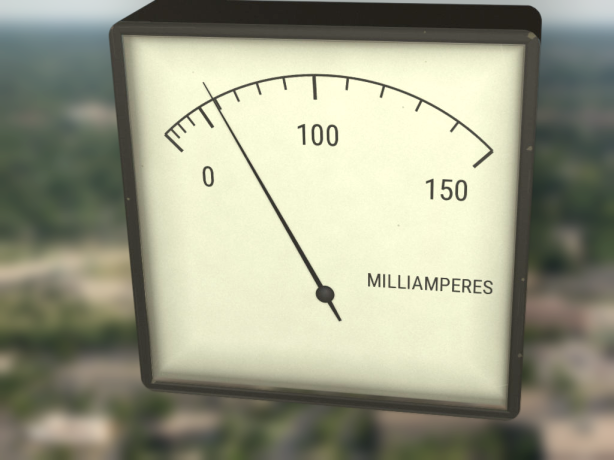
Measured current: 60 mA
